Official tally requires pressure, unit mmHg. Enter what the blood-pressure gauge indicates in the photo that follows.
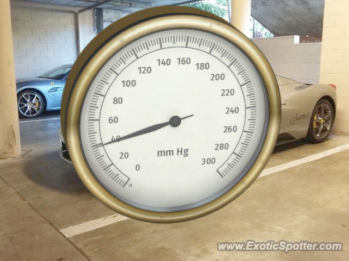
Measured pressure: 40 mmHg
